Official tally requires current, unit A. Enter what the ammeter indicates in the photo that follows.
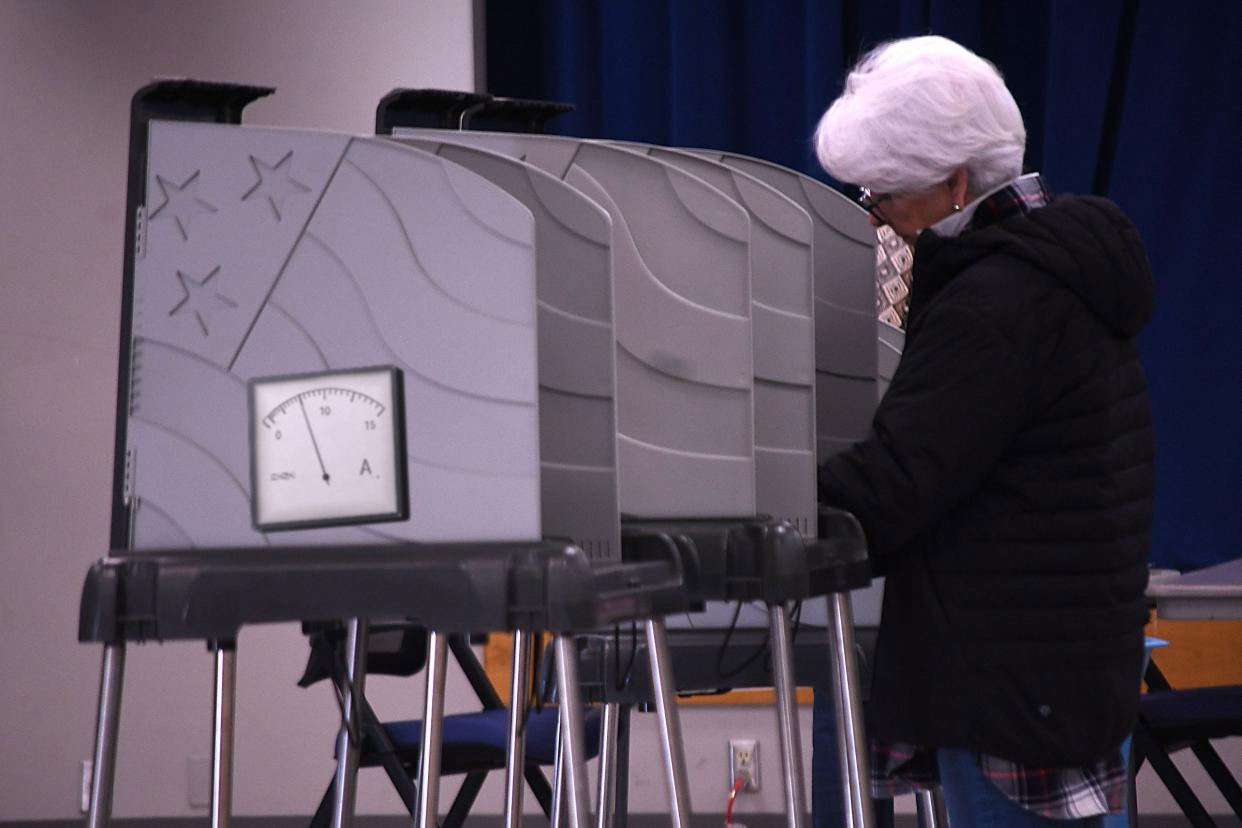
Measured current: 7.5 A
